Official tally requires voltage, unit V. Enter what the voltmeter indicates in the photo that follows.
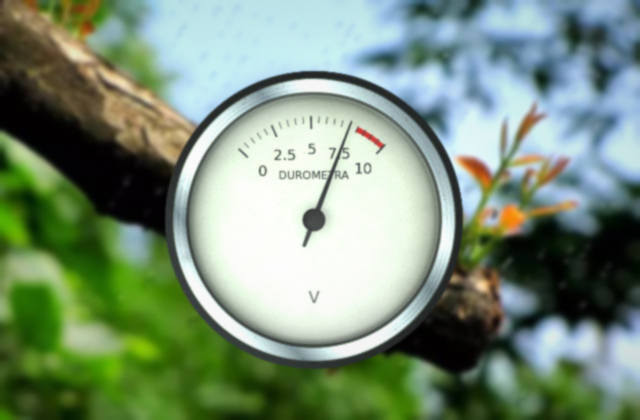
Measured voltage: 7.5 V
